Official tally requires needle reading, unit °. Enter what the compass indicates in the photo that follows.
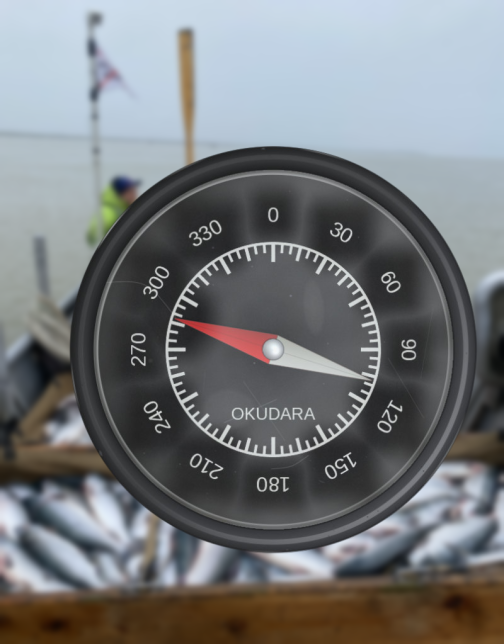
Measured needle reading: 287.5 °
